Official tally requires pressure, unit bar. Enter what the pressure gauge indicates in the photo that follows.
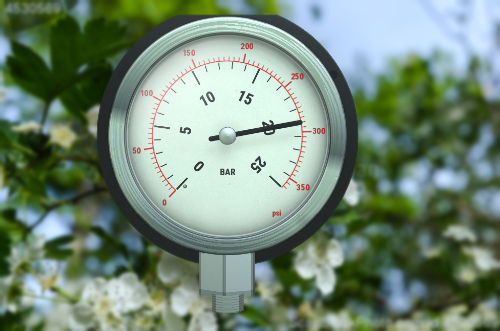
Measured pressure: 20 bar
